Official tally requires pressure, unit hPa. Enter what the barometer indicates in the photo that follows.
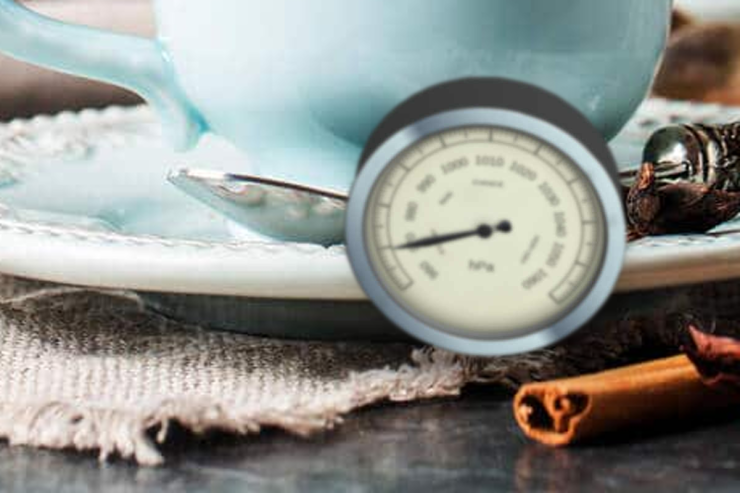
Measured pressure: 970 hPa
